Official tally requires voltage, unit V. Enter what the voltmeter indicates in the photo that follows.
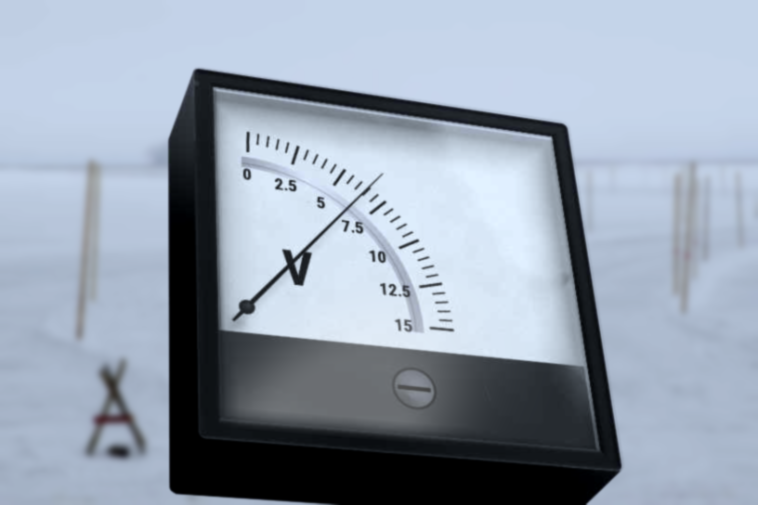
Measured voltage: 6.5 V
